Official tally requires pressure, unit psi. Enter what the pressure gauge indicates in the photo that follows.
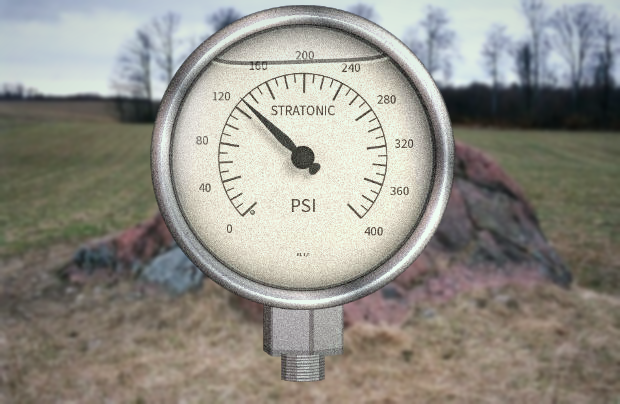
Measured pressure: 130 psi
